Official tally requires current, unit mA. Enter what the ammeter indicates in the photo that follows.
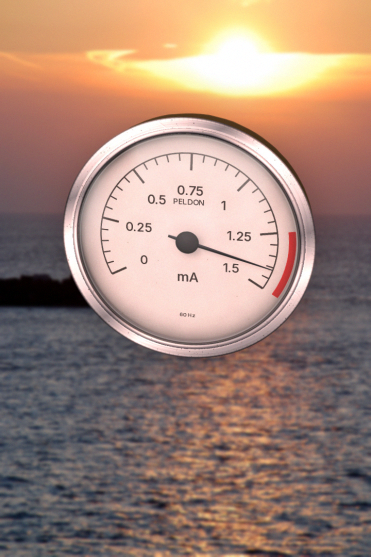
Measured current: 1.4 mA
